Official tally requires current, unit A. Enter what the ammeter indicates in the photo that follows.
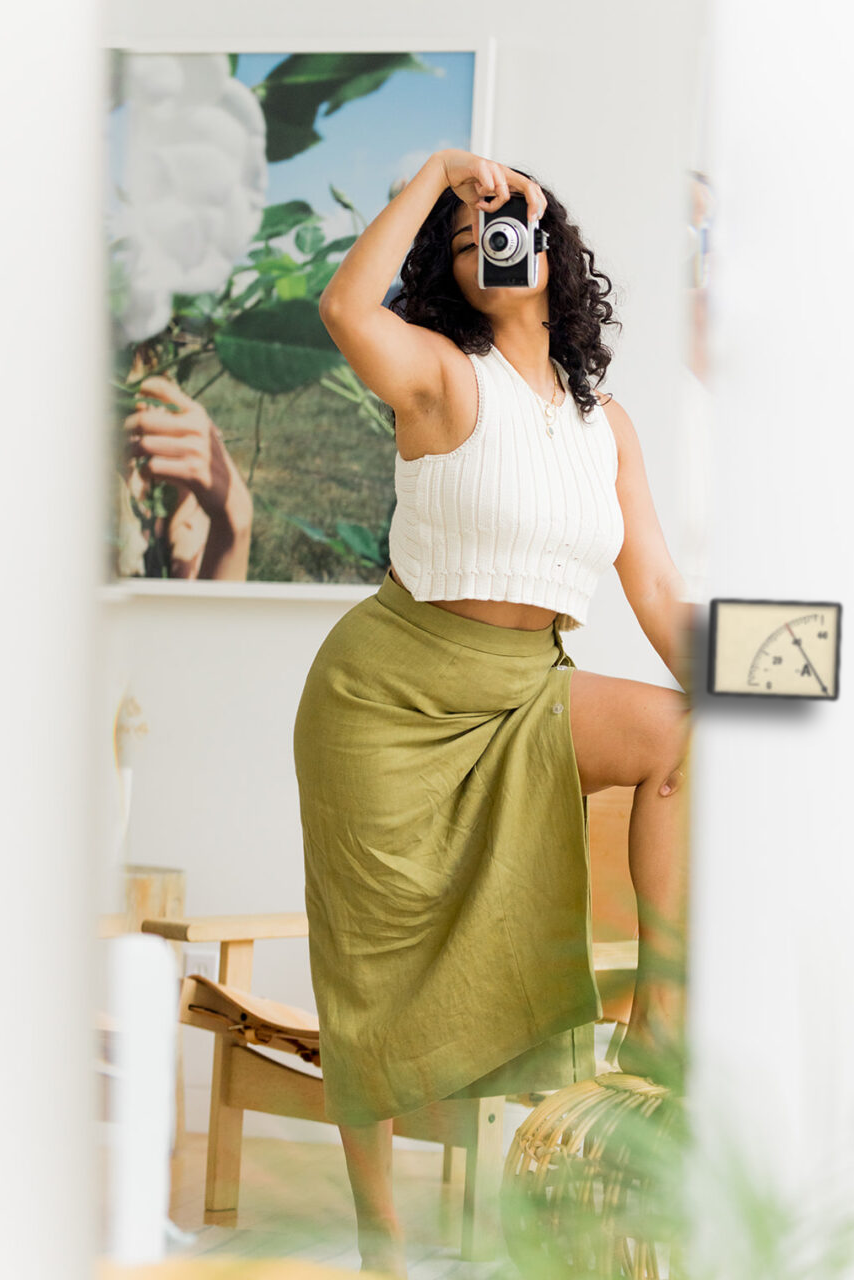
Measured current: 40 A
